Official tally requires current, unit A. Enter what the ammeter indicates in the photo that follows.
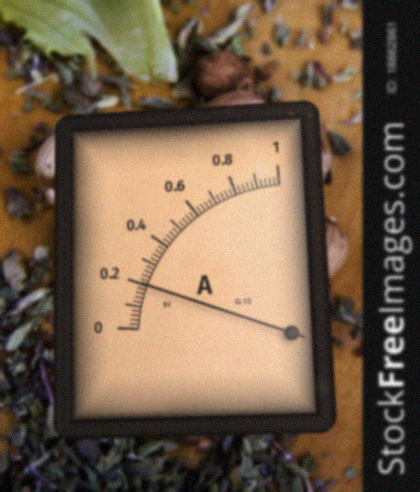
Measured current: 0.2 A
